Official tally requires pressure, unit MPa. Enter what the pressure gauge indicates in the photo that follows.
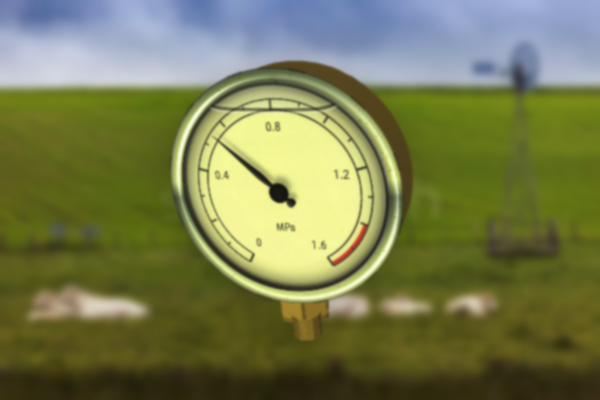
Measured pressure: 0.55 MPa
